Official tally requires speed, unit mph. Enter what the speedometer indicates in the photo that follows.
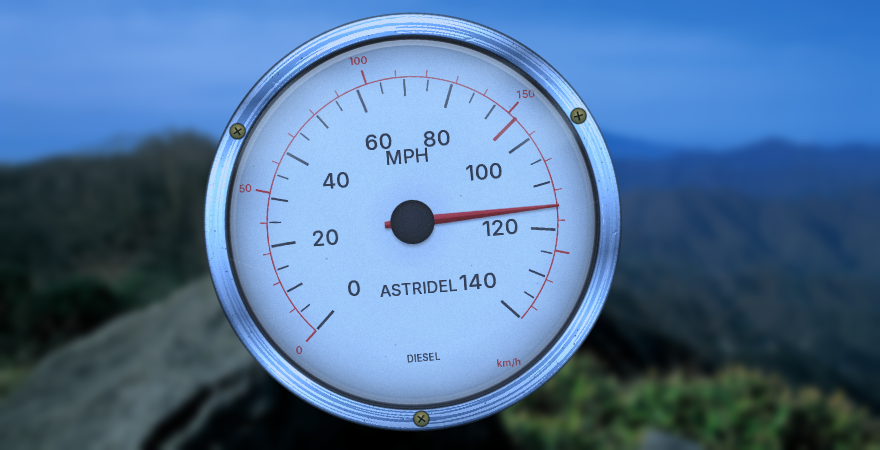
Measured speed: 115 mph
